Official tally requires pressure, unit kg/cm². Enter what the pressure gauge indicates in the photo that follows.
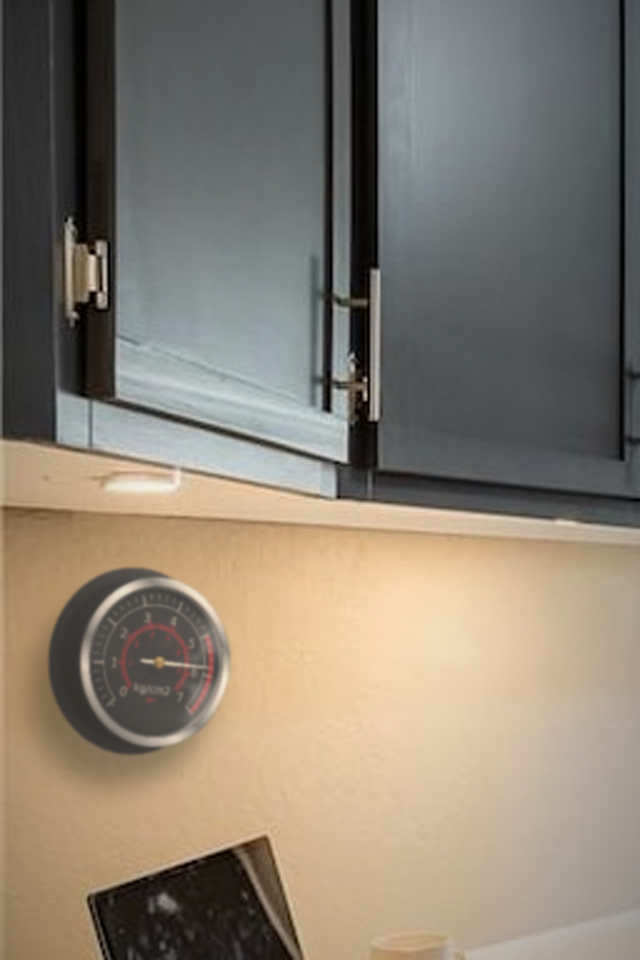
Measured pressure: 5.8 kg/cm²
